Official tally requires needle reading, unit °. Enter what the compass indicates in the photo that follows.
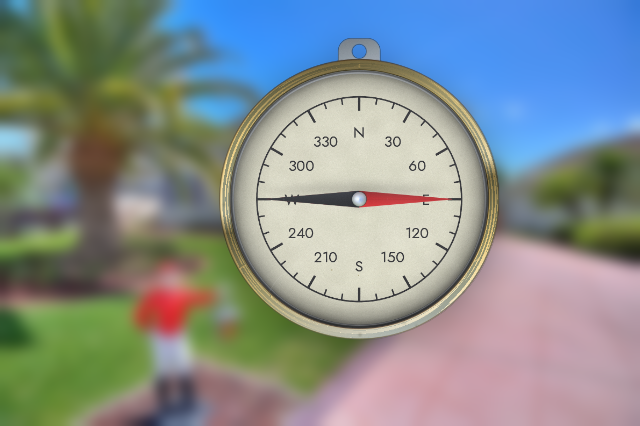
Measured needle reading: 90 °
